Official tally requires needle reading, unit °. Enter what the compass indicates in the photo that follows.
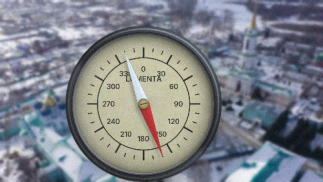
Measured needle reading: 160 °
